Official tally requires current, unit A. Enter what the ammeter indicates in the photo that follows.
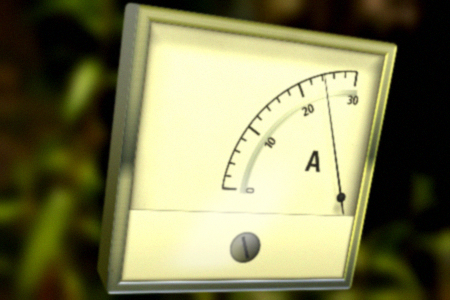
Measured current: 24 A
